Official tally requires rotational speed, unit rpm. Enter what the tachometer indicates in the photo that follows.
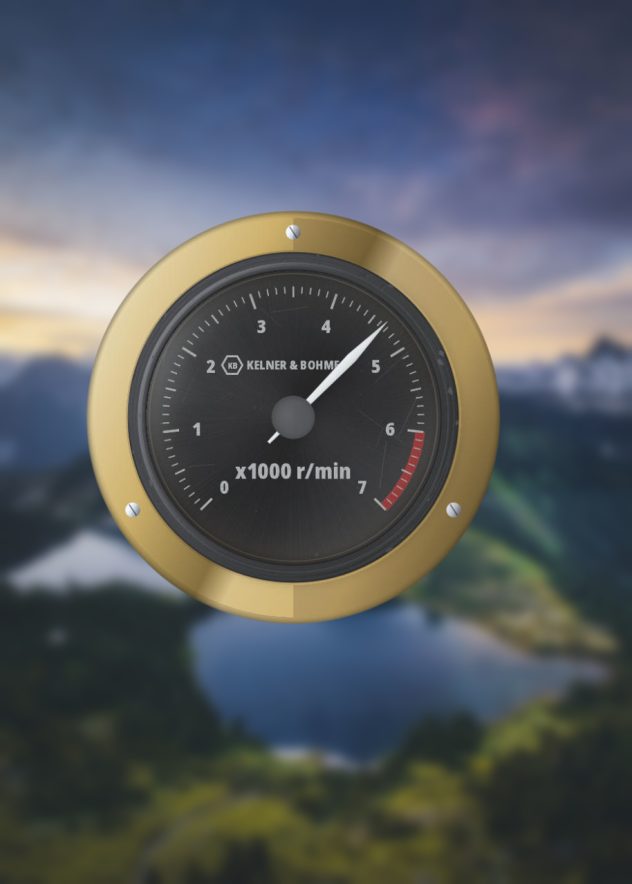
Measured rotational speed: 4650 rpm
